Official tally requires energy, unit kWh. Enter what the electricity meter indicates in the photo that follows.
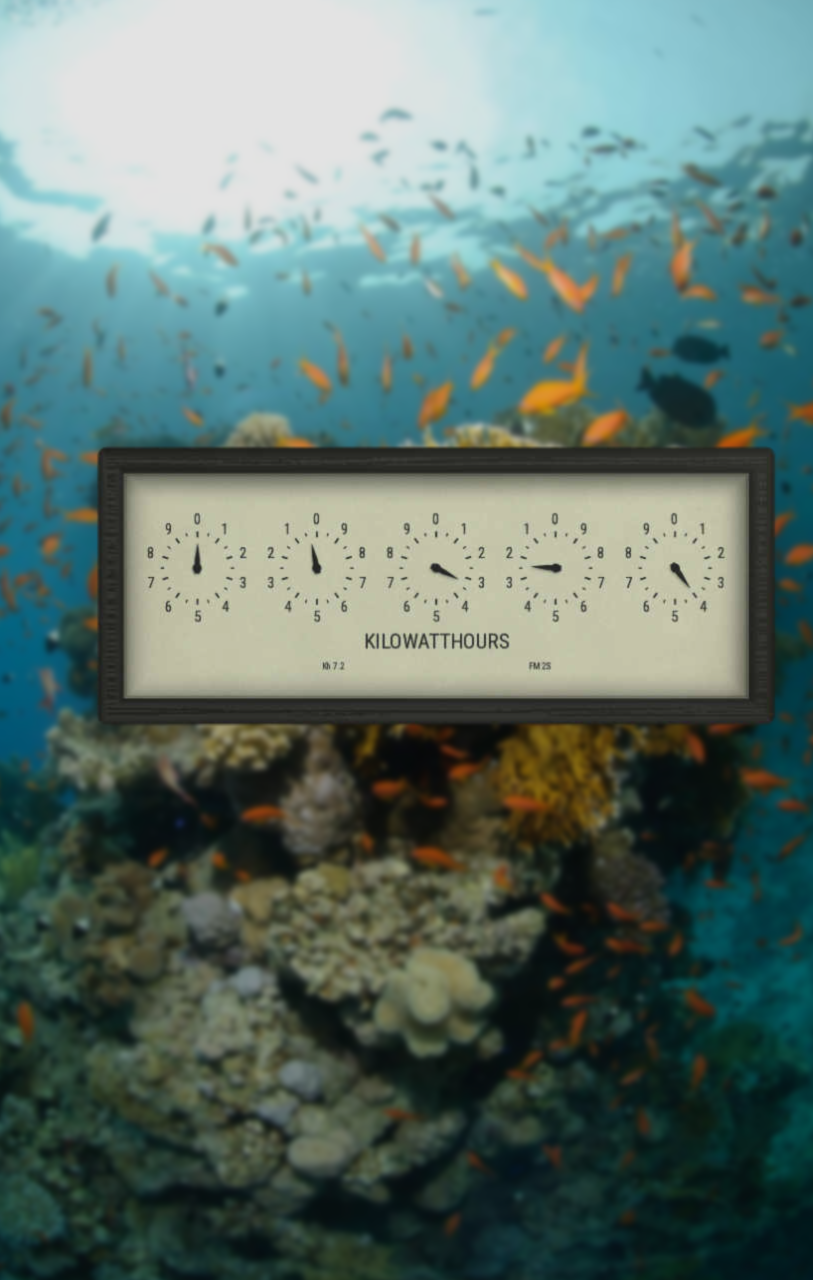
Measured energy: 324 kWh
